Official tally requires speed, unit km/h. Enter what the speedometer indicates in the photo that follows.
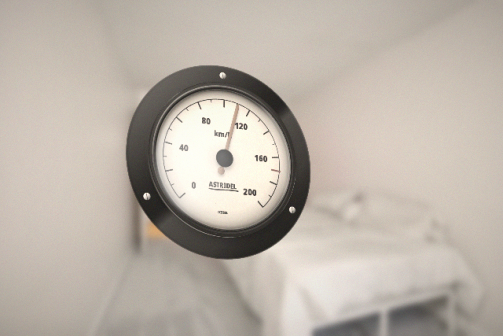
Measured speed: 110 km/h
